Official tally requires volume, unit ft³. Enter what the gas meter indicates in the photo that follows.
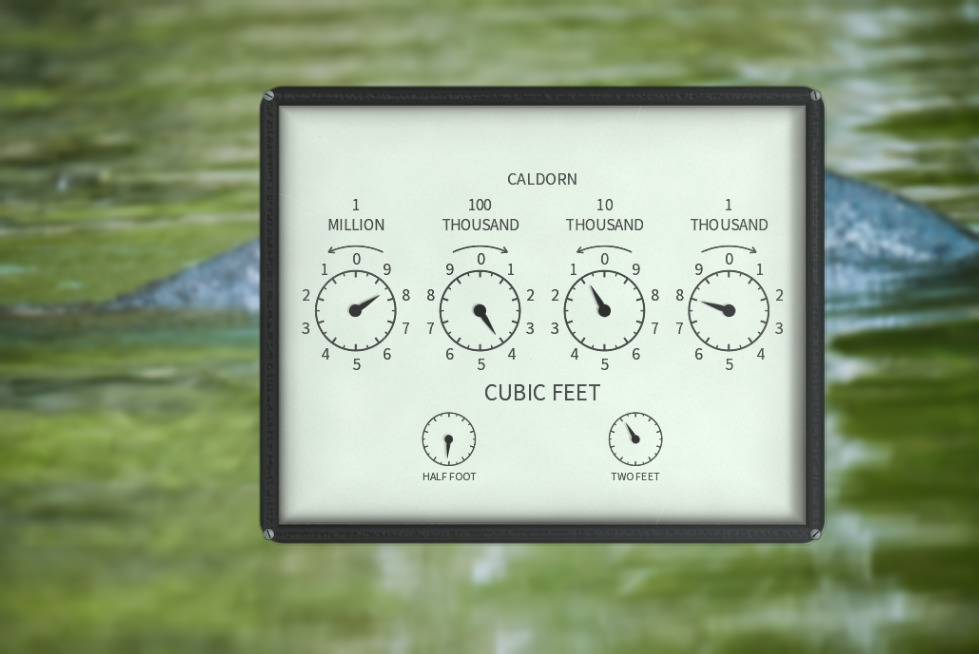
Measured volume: 840800 ft³
